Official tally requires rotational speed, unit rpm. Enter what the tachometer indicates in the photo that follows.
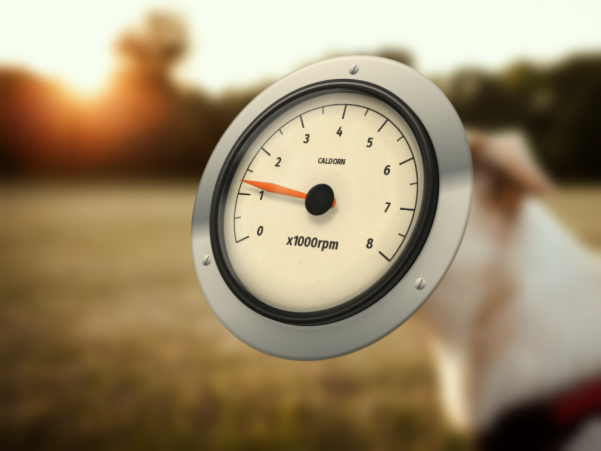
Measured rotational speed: 1250 rpm
